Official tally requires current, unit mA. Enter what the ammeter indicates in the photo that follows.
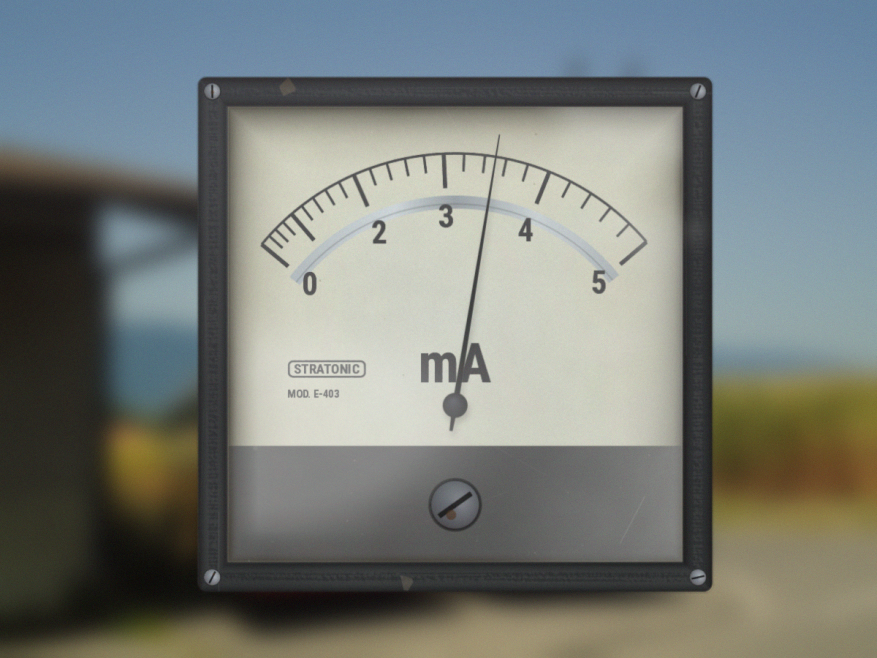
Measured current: 3.5 mA
